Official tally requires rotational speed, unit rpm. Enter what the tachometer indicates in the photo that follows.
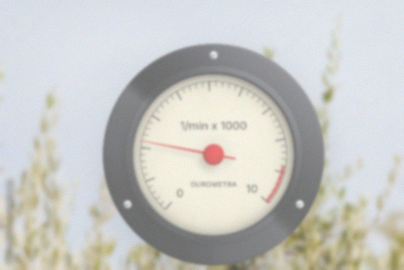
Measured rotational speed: 2200 rpm
